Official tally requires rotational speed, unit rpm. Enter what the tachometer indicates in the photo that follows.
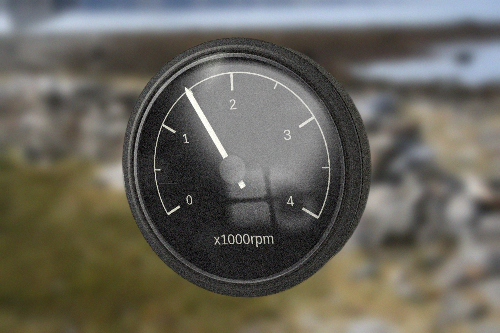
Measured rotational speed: 1500 rpm
